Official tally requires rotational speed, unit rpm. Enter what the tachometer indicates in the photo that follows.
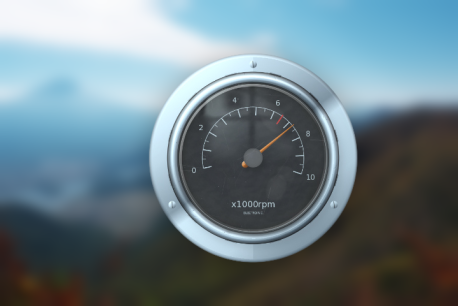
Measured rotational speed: 7250 rpm
